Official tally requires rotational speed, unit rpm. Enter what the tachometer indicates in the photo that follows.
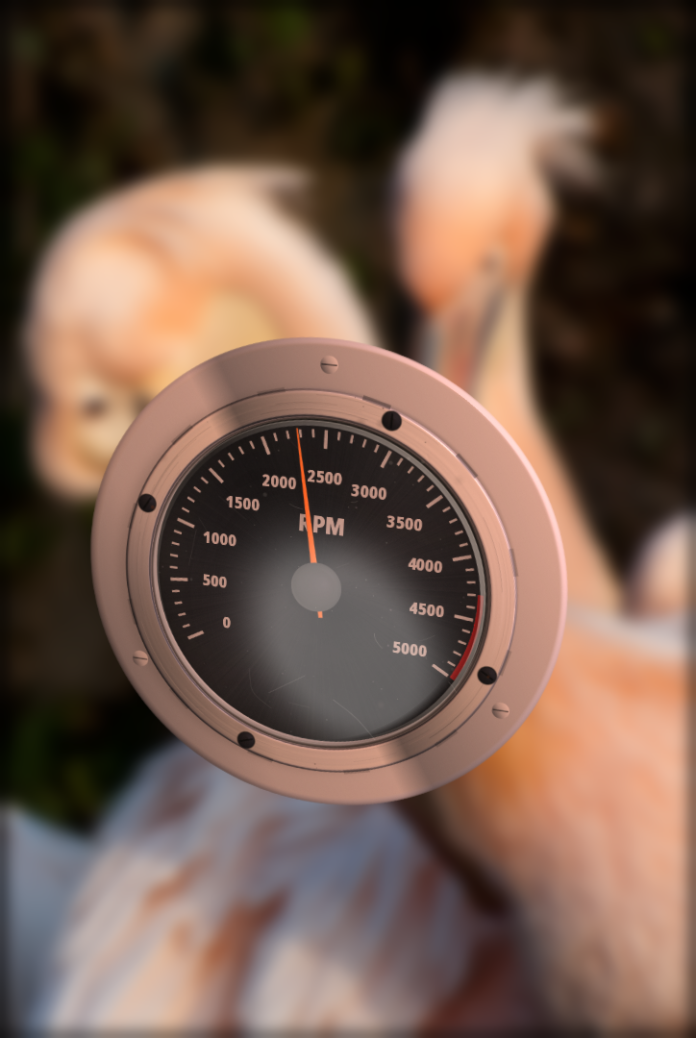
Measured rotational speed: 2300 rpm
